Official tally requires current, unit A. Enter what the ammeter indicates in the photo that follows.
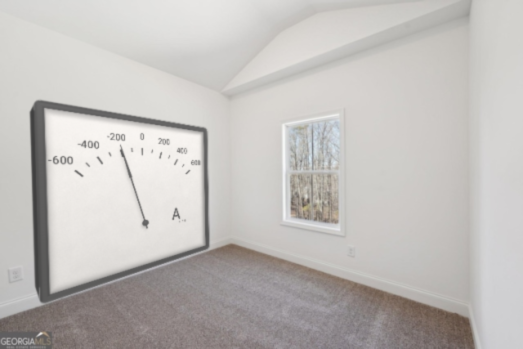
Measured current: -200 A
